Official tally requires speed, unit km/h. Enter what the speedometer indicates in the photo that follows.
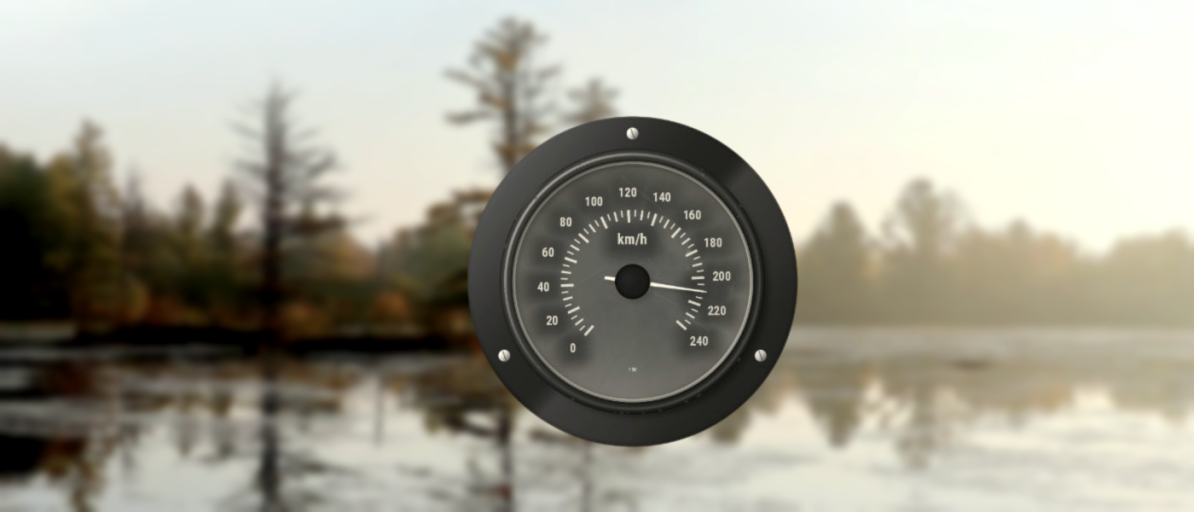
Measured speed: 210 km/h
